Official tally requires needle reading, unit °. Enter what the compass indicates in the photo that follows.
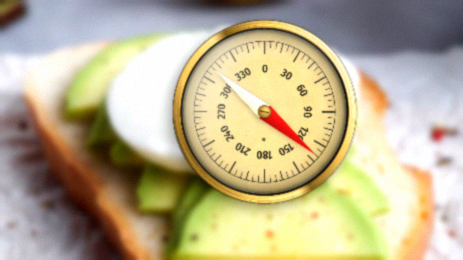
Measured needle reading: 130 °
